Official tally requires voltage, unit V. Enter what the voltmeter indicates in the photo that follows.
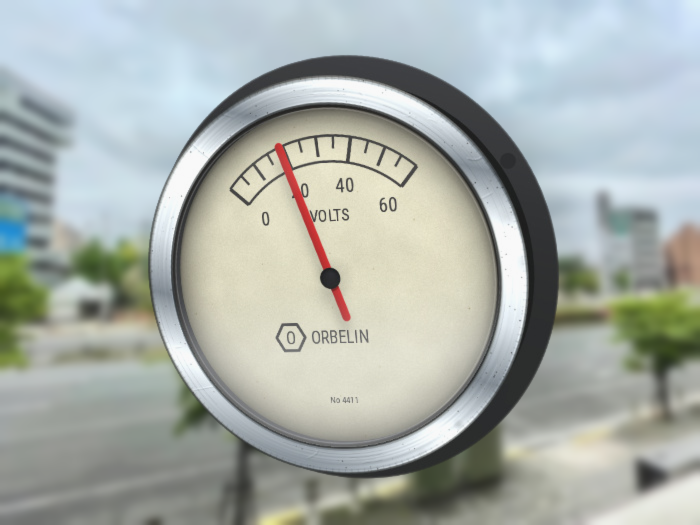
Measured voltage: 20 V
